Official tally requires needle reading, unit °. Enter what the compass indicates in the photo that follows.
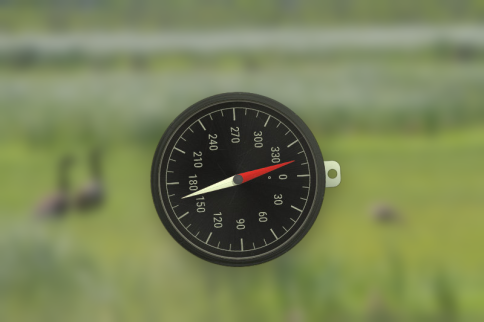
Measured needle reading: 345 °
